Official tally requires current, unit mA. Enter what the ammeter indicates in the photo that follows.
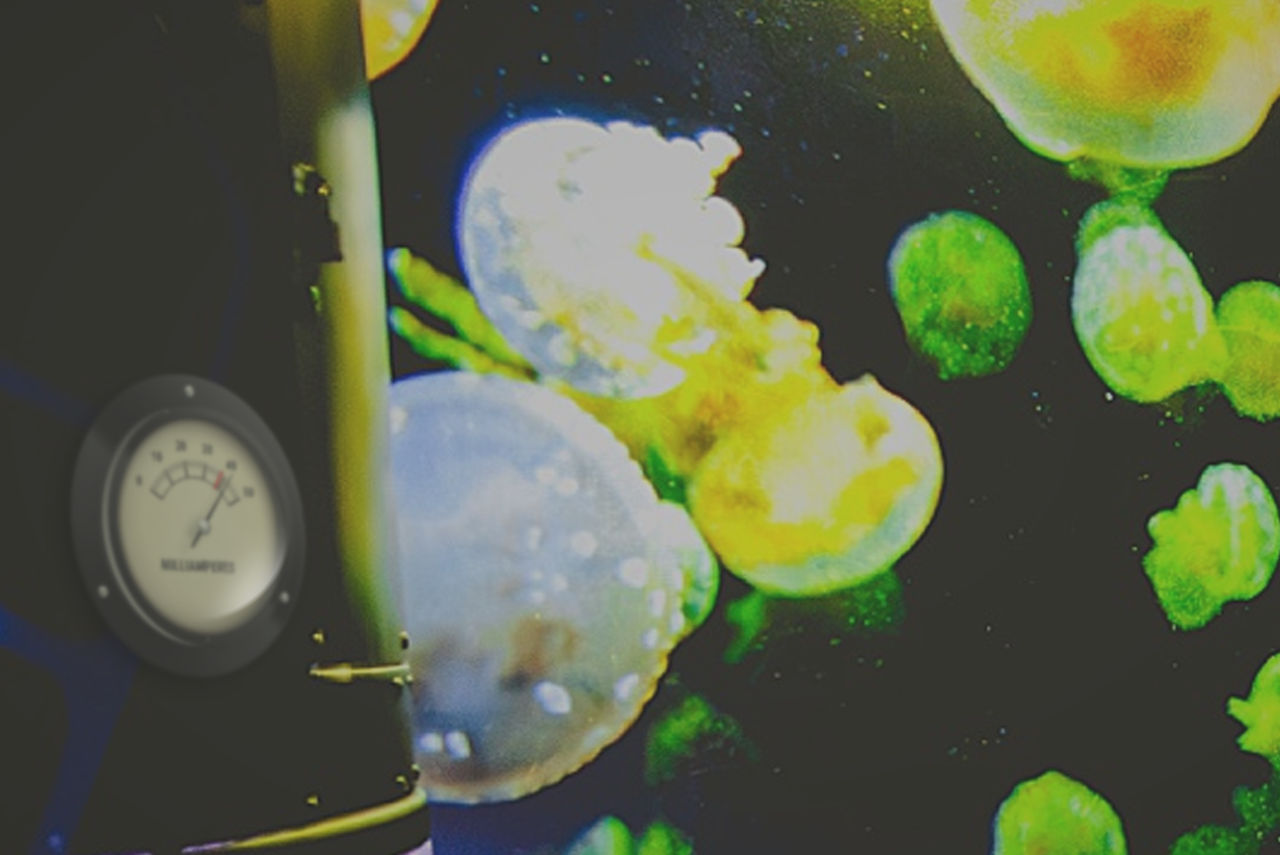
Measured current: 40 mA
